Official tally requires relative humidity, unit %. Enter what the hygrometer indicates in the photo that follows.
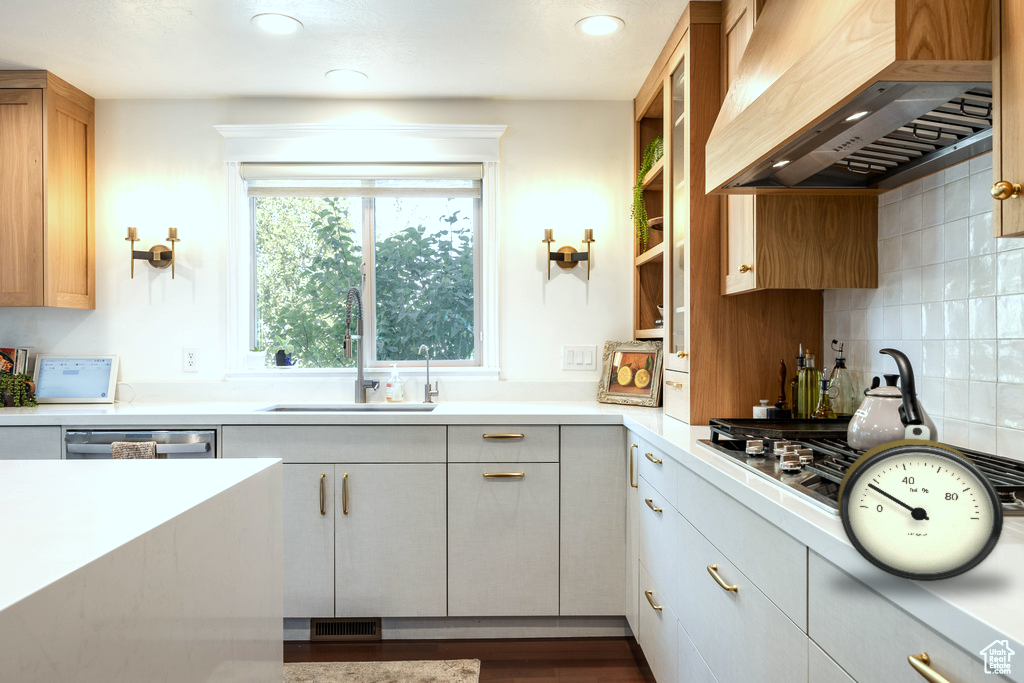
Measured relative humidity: 16 %
